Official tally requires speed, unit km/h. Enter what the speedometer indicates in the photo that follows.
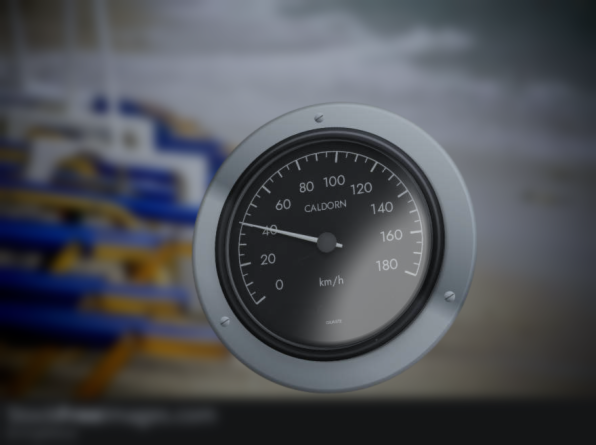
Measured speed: 40 km/h
